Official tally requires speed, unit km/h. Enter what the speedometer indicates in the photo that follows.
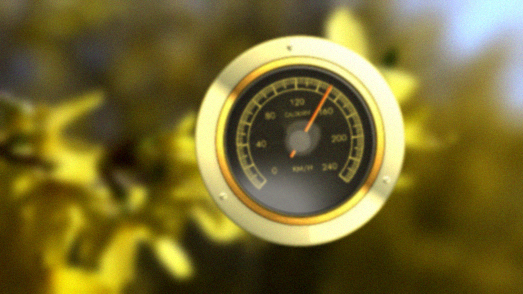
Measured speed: 150 km/h
